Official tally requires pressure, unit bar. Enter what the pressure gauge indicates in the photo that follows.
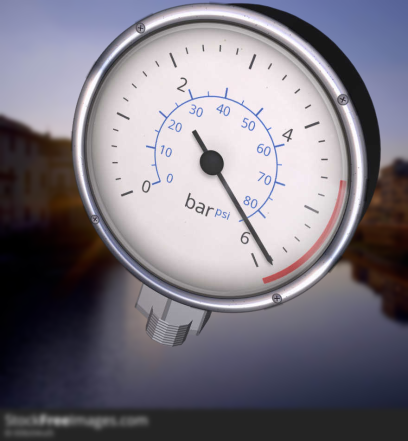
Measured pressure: 5.8 bar
